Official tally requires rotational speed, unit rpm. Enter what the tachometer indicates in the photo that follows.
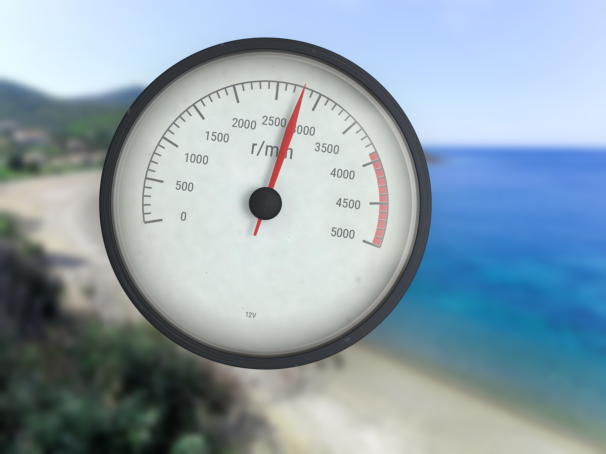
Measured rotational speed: 2800 rpm
